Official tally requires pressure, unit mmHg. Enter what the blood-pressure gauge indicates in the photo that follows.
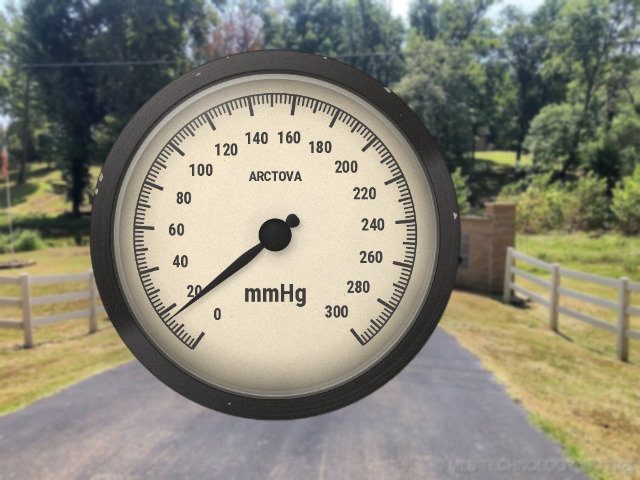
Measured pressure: 16 mmHg
